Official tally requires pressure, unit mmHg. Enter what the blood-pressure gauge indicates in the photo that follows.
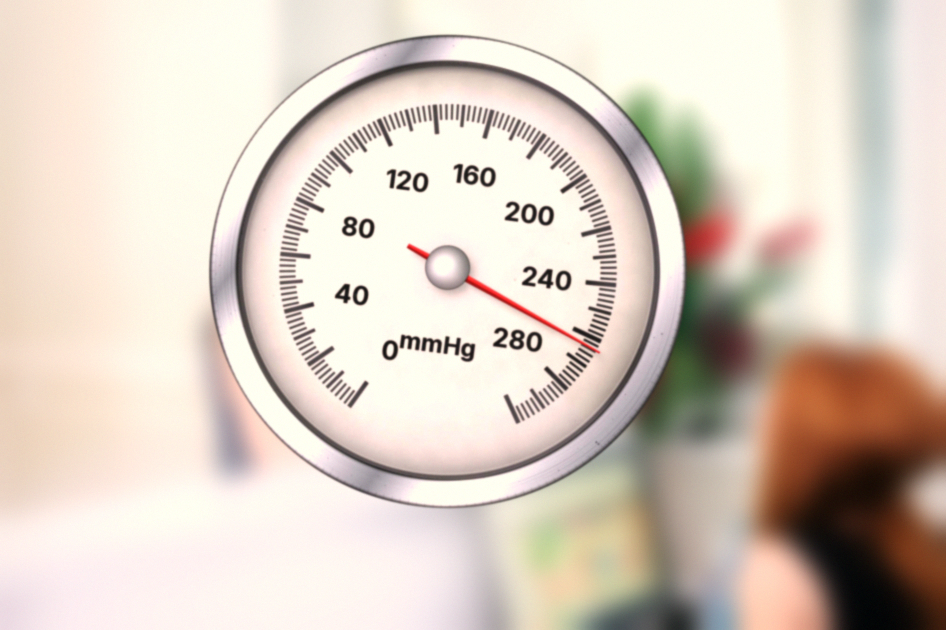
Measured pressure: 264 mmHg
